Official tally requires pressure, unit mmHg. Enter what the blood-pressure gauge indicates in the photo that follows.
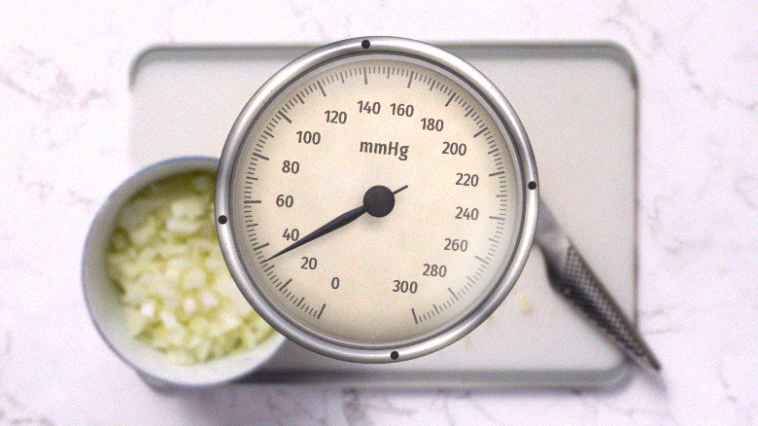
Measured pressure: 34 mmHg
